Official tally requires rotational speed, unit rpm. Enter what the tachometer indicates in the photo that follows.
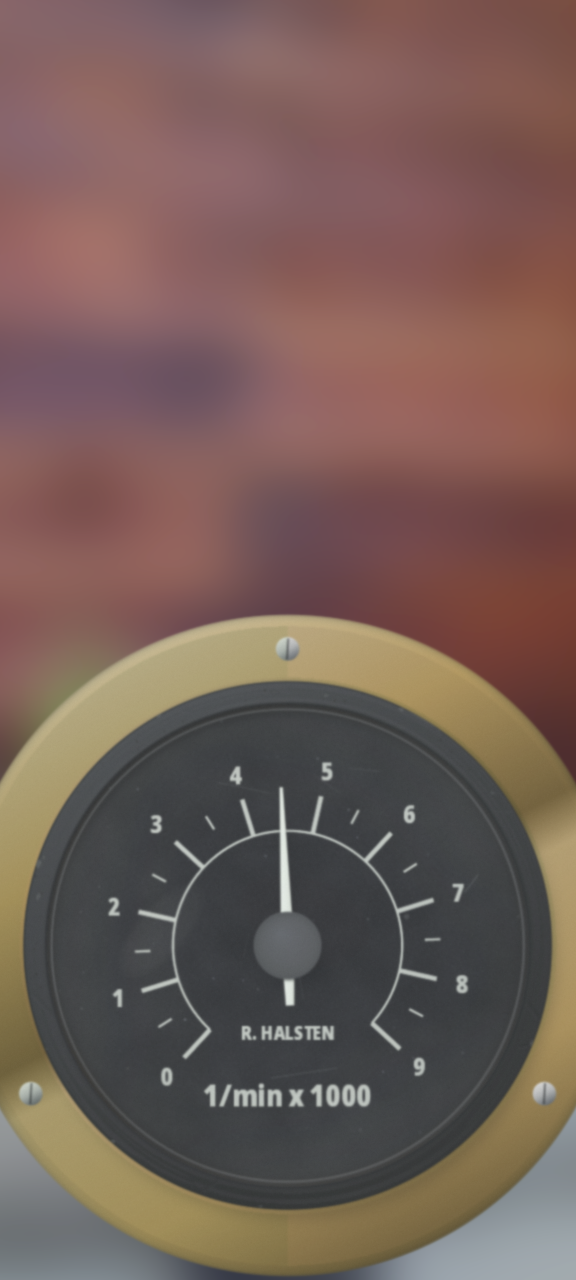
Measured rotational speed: 4500 rpm
